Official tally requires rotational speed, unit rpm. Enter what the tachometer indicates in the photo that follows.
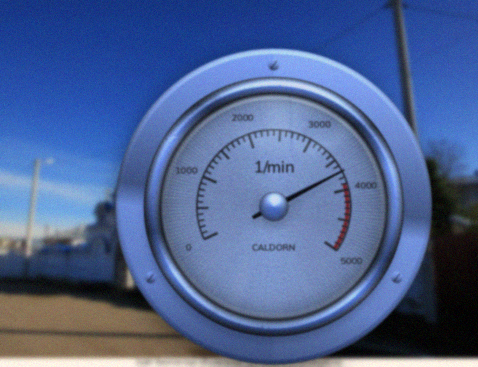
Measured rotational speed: 3700 rpm
